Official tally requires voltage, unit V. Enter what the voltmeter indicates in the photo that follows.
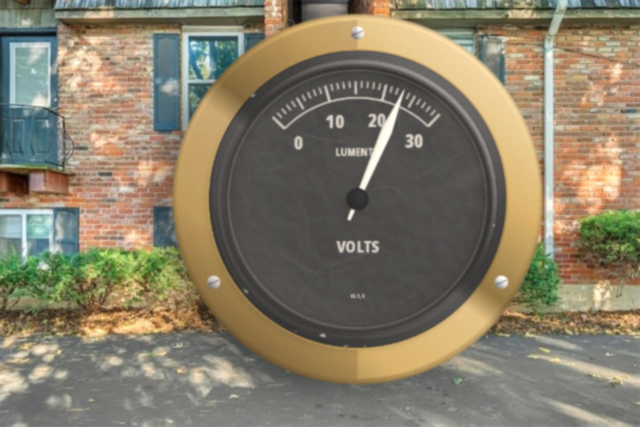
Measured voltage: 23 V
